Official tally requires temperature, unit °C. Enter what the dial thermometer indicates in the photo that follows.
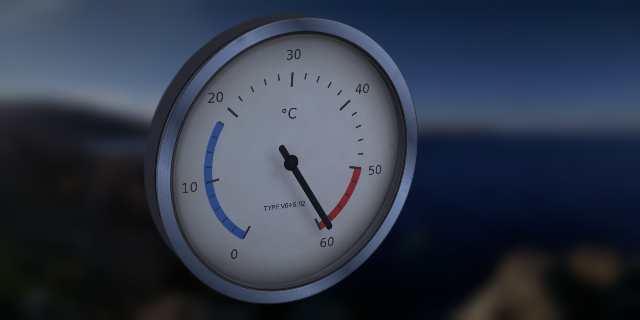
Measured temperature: 59 °C
